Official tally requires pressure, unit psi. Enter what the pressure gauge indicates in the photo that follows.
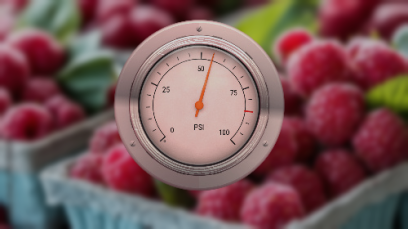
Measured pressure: 55 psi
